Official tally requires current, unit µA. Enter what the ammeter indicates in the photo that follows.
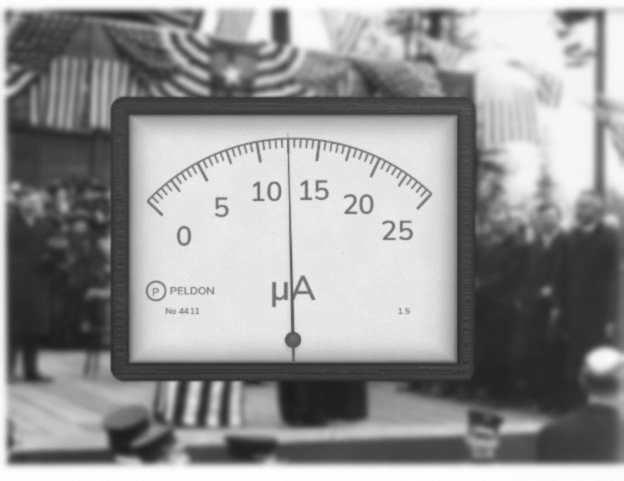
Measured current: 12.5 µA
